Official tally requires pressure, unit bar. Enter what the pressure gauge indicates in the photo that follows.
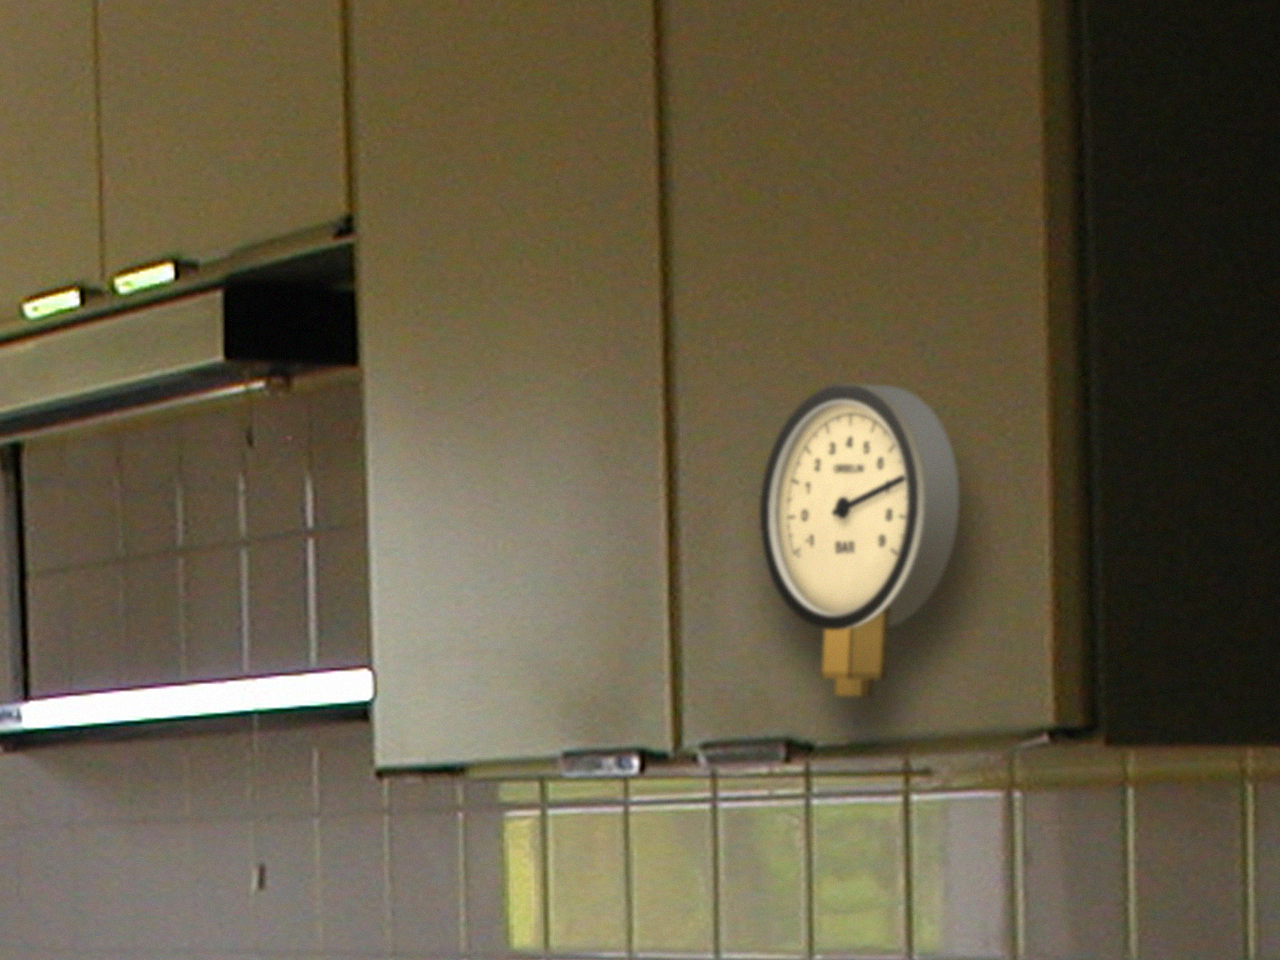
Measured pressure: 7 bar
